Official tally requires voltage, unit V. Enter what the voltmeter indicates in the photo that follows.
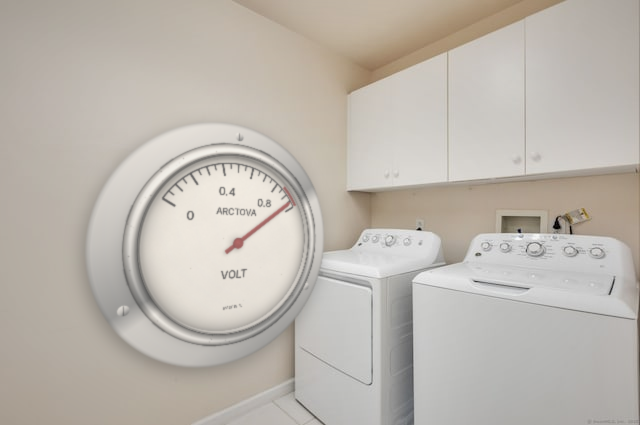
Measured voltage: 0.95 V
